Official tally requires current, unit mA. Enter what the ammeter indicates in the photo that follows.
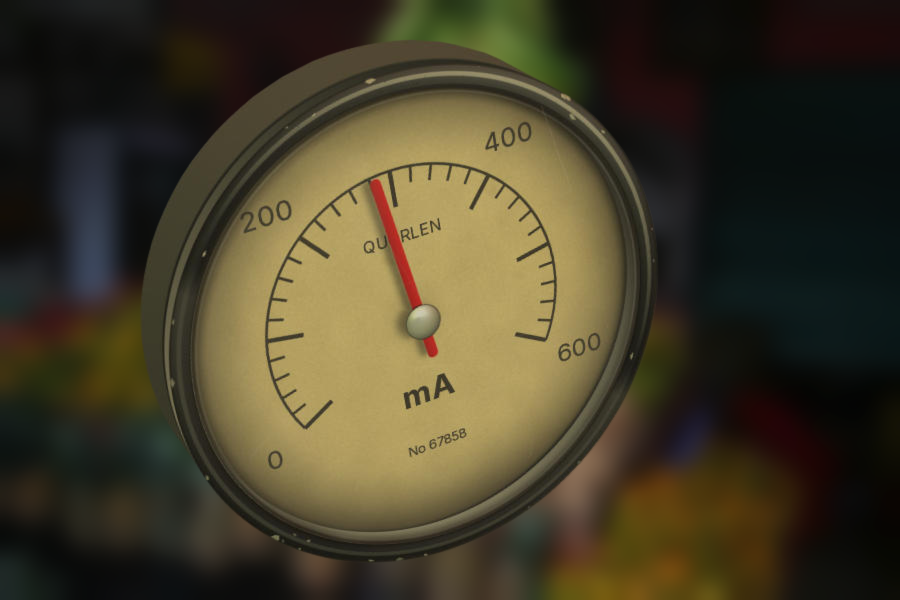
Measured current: 280 mA
